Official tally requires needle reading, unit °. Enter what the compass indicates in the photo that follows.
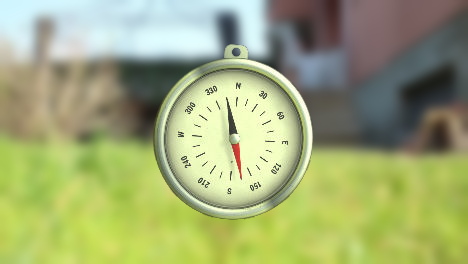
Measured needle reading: 165 °
